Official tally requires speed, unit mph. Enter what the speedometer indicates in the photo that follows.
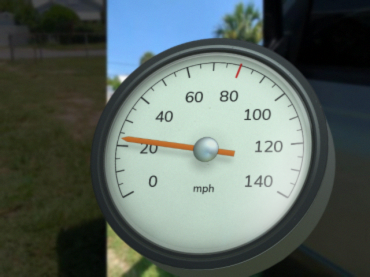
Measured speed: 22.5 mph
